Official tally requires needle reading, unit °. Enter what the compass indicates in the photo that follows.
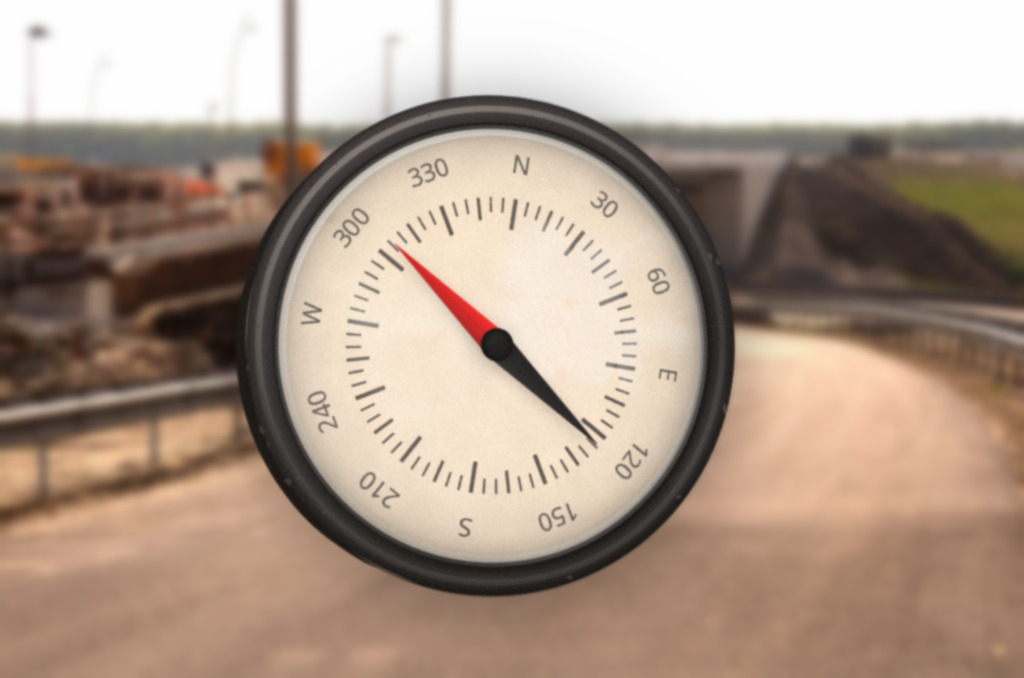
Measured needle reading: 305 °
